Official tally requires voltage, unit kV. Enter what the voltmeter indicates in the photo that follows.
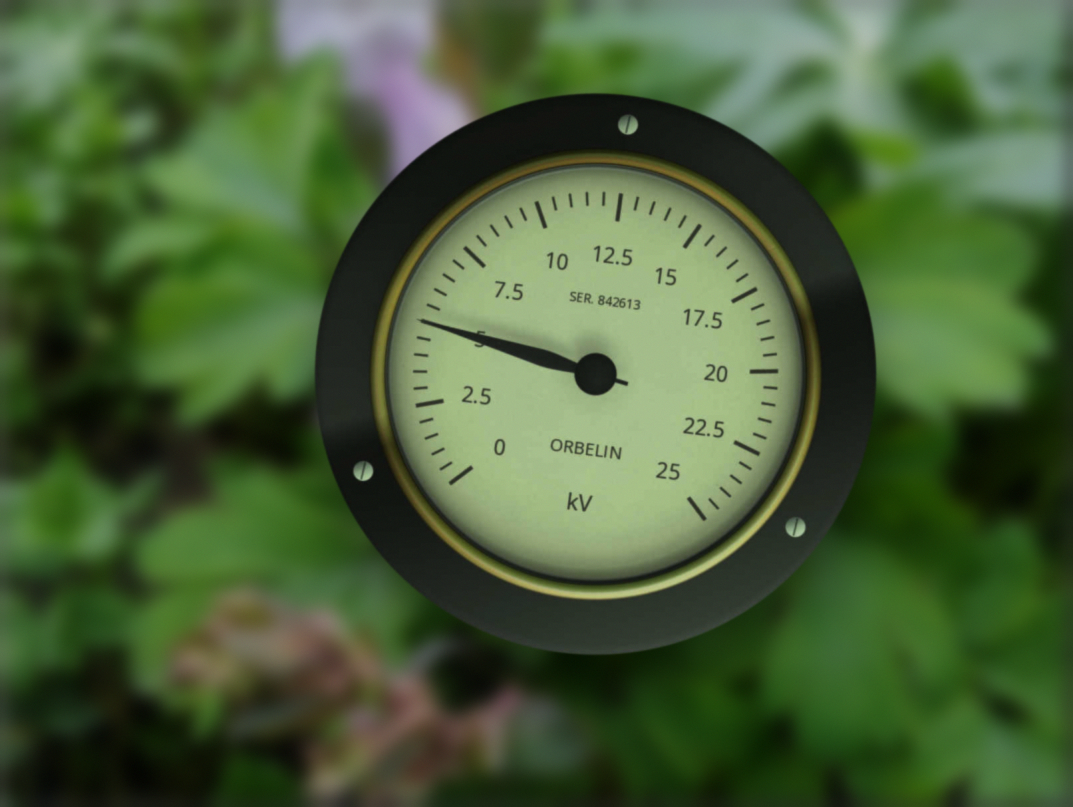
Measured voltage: 5 kV
